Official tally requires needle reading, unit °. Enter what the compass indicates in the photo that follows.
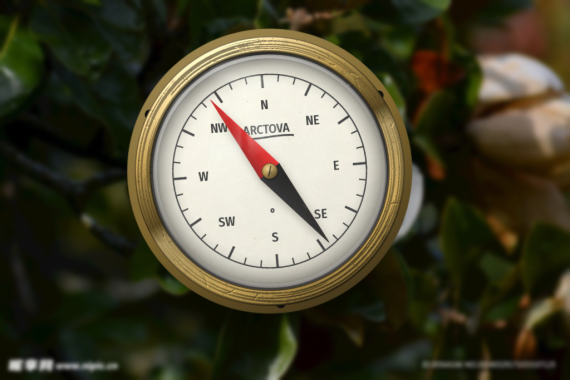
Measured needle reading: 325 °
